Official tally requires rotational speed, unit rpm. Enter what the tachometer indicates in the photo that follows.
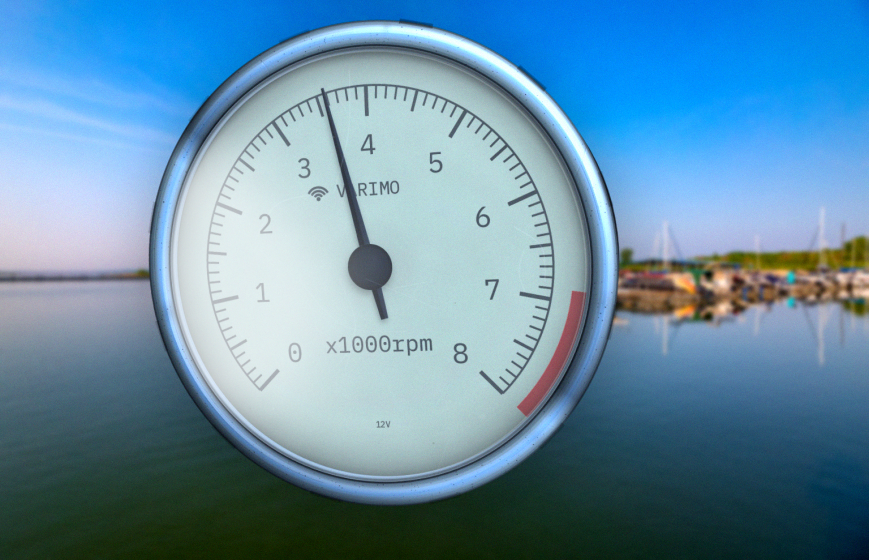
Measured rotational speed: 3600 rpm
